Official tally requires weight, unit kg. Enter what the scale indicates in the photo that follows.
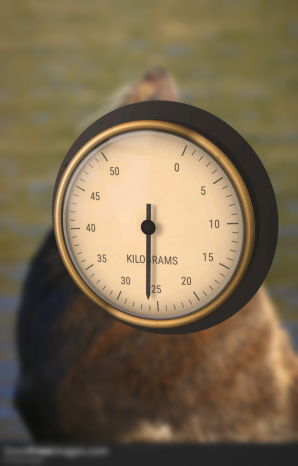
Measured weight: 26 kg
